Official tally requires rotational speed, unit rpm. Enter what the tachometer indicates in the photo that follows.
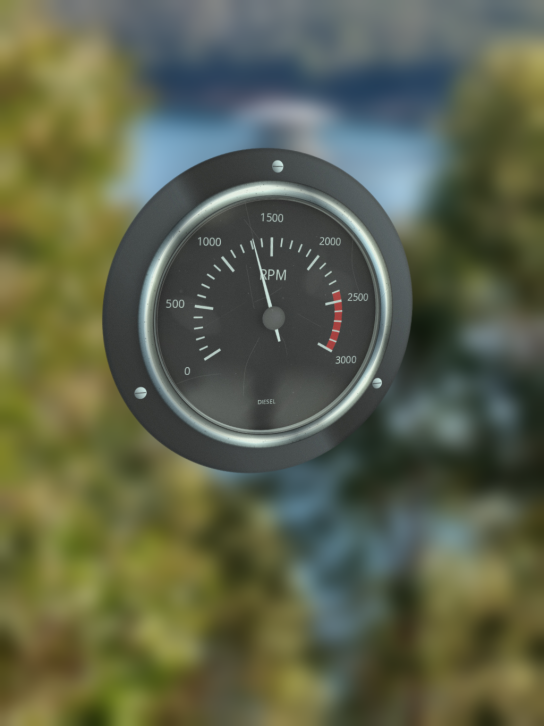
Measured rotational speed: 1300 rpm
